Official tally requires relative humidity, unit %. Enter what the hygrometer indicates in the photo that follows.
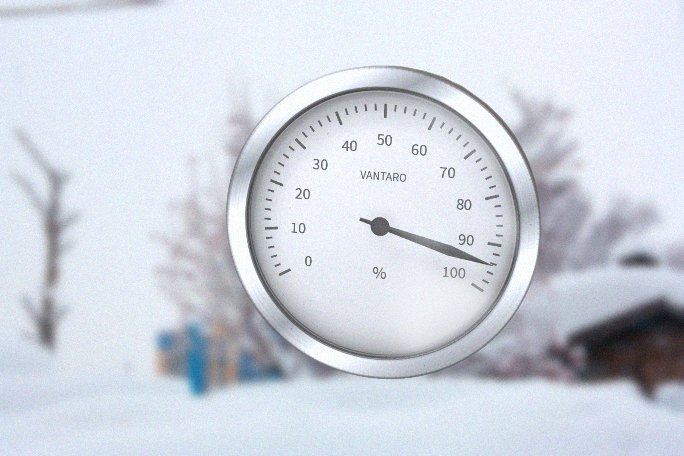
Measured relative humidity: 94 %
